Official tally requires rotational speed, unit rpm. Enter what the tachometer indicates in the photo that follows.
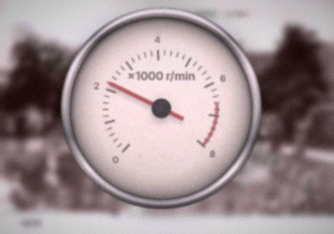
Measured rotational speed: 2200 rpm
